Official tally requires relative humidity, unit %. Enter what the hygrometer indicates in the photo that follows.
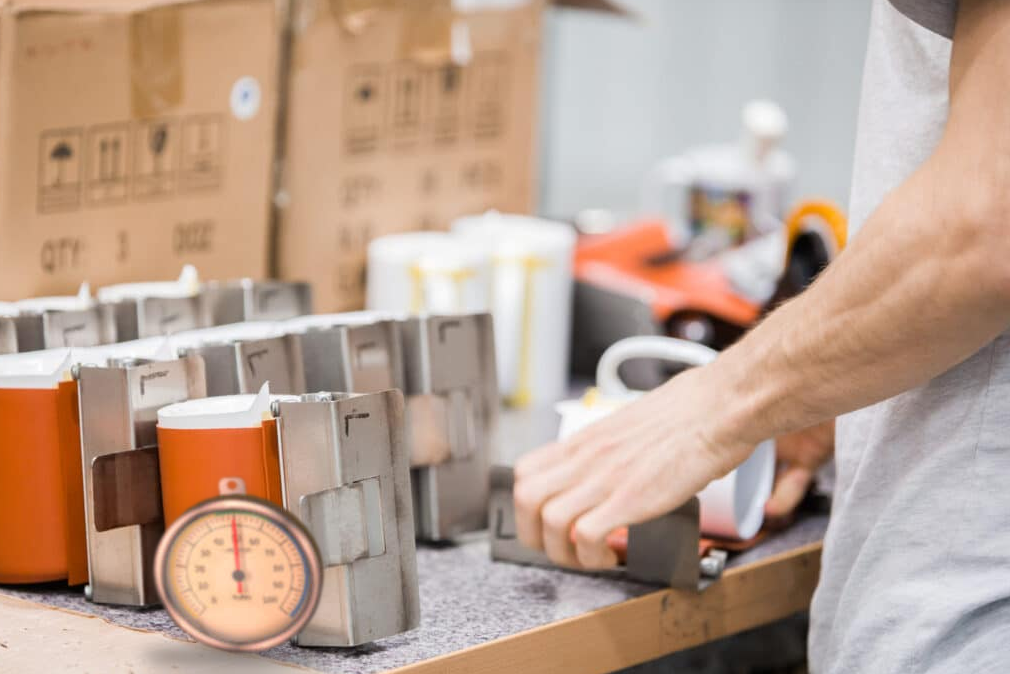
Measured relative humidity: 50 %
